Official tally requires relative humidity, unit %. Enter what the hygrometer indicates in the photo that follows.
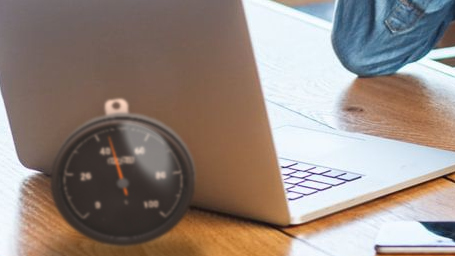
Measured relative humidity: 45 %
